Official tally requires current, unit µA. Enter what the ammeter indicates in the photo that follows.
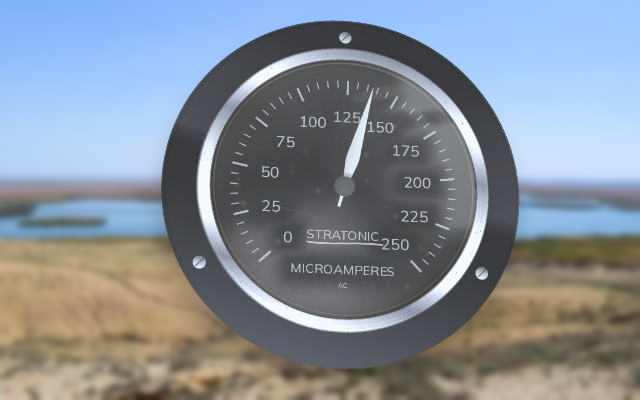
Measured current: 137.5 µA
